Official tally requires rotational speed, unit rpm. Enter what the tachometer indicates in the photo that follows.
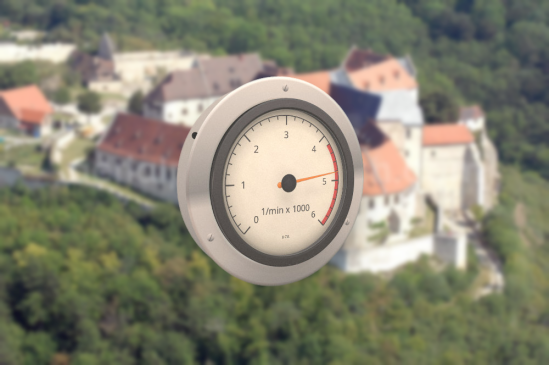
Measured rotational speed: 4800 rpm
